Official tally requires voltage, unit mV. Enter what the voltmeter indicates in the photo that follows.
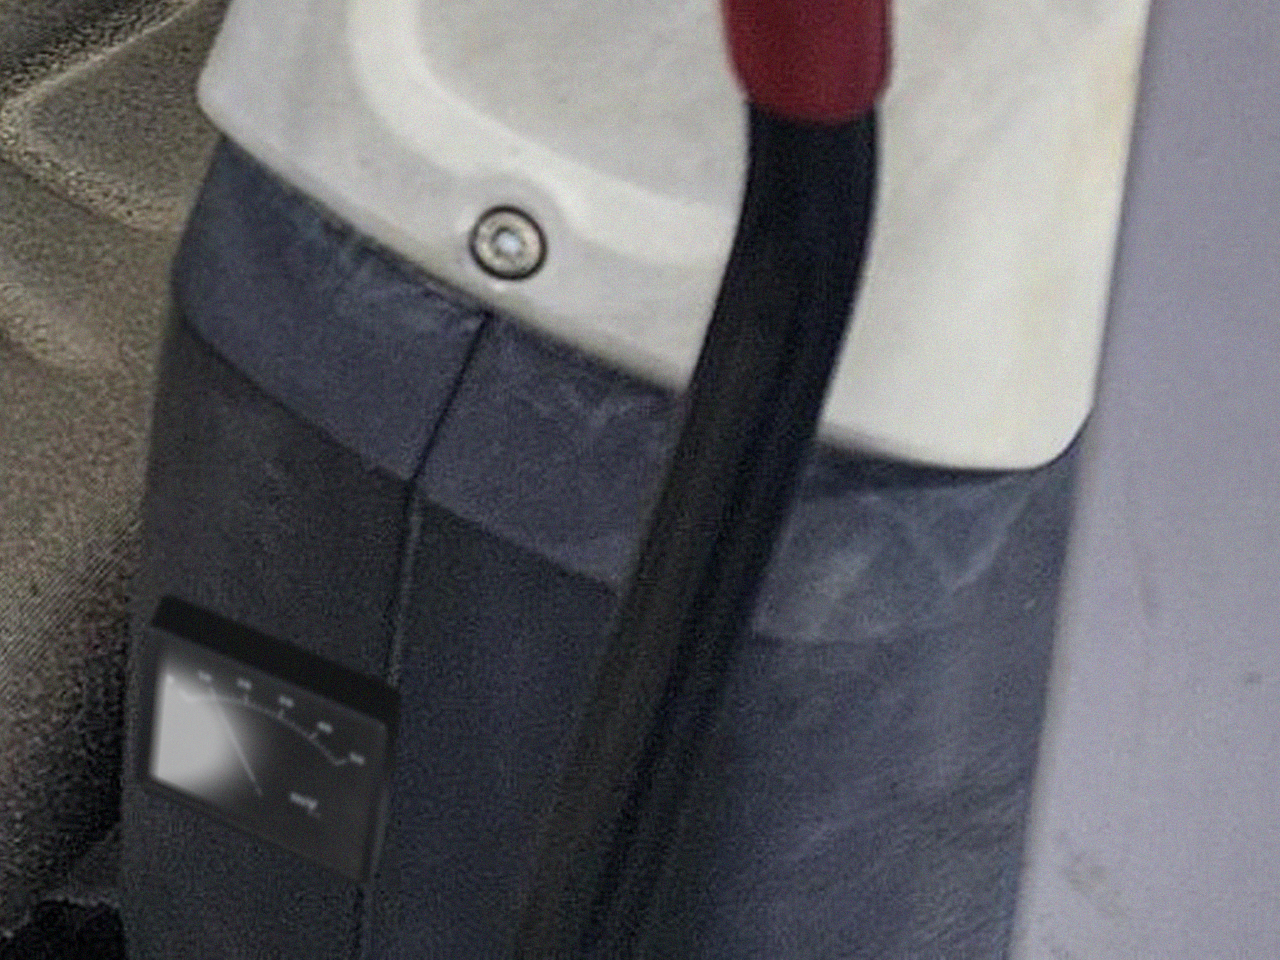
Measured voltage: 10 mV
